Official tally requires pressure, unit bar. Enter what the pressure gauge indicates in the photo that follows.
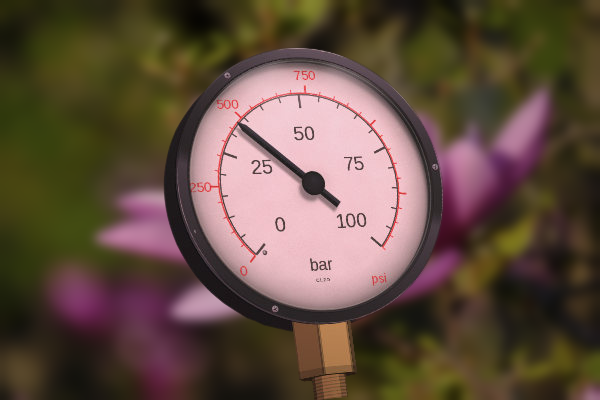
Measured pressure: 32.5 bar
